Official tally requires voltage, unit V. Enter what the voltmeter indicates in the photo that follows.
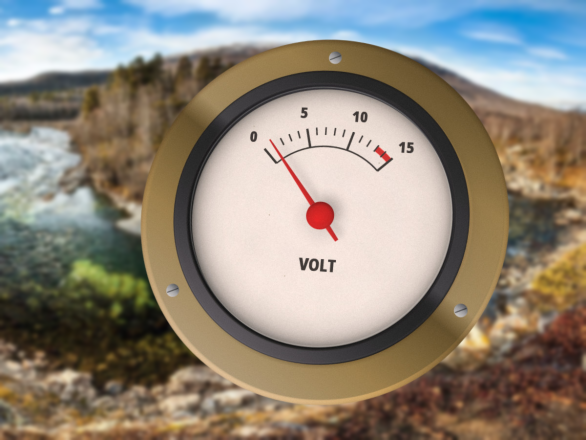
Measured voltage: 1 V
